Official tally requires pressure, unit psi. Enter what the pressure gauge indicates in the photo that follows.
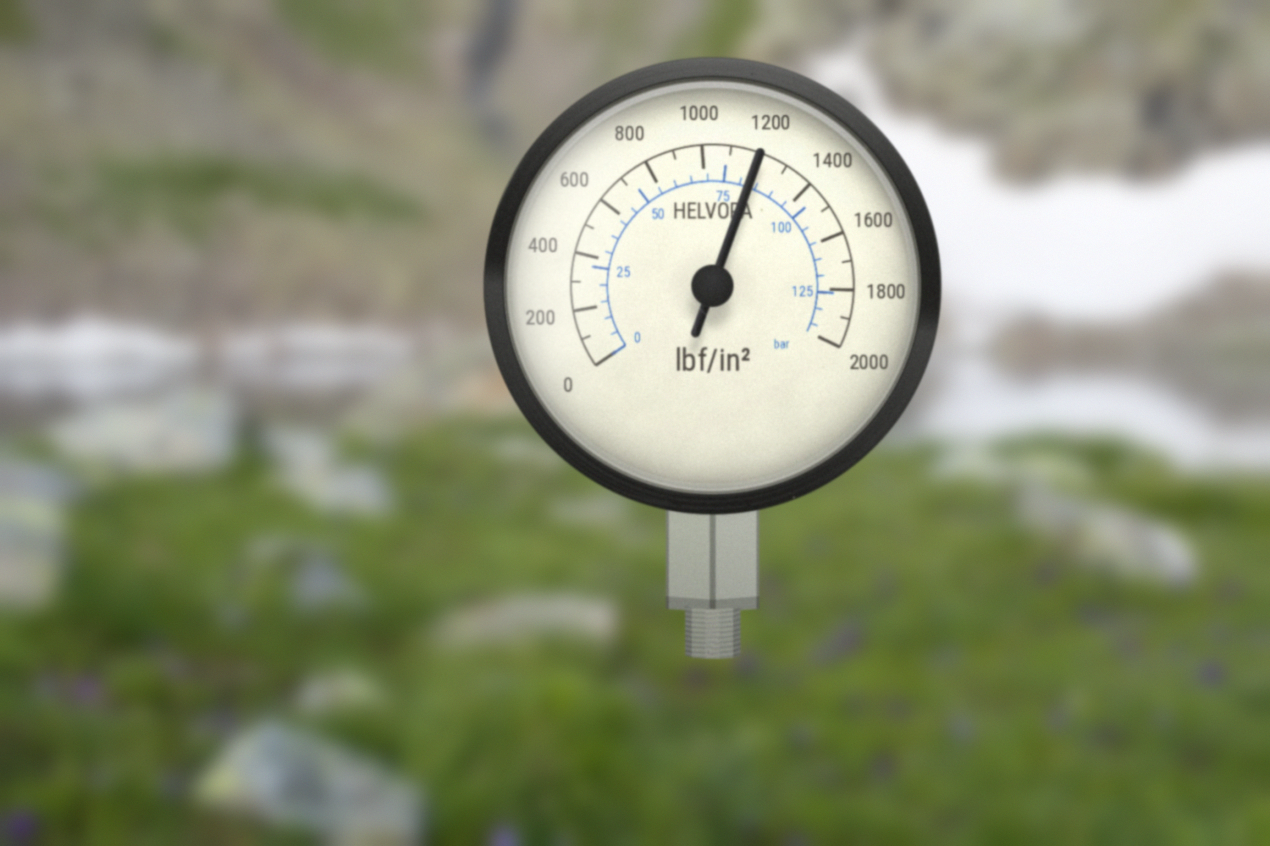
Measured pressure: 1200 psi
